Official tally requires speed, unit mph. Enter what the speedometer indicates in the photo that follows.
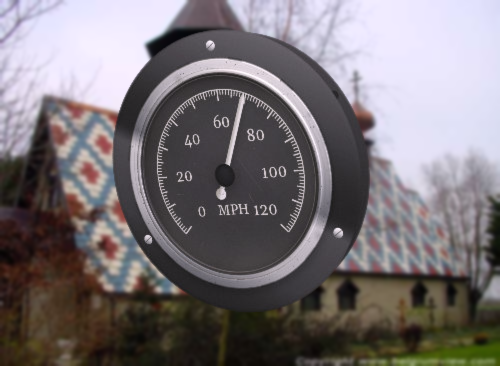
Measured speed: 70 mph
